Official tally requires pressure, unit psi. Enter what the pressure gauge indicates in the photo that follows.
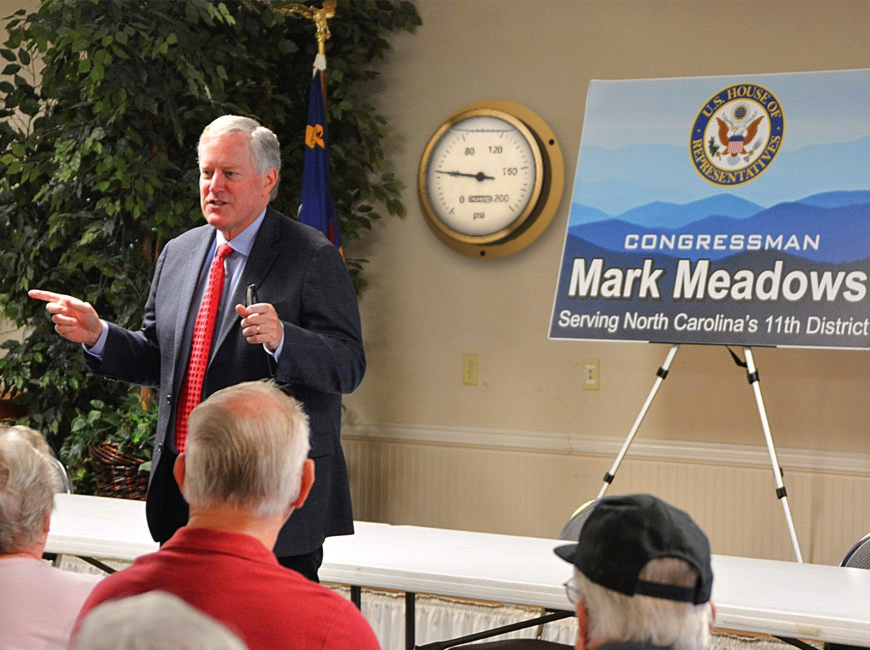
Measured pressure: 40 psi
